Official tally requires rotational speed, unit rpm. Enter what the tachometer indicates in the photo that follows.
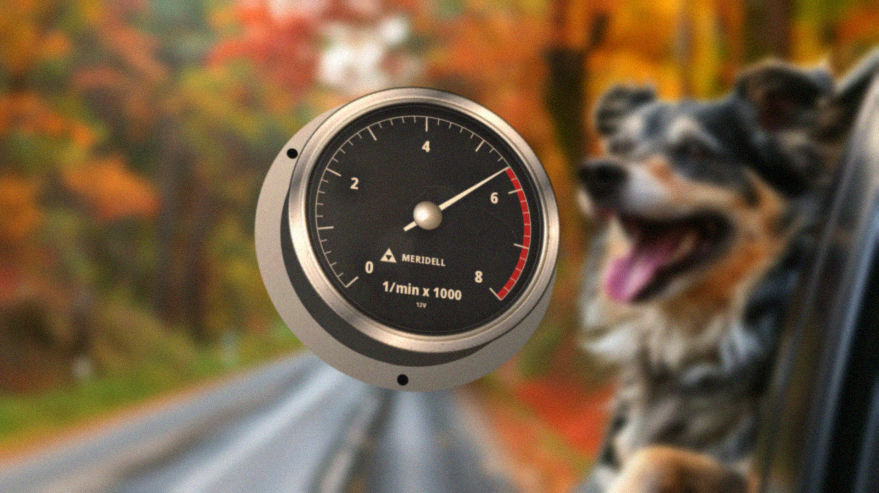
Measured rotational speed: 5600 rpm
